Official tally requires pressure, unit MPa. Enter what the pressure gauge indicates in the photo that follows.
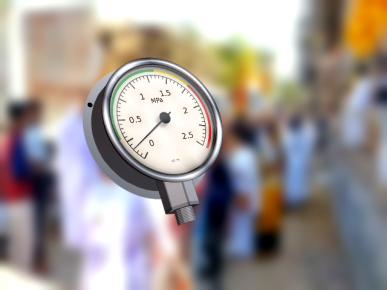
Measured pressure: 0.15 MPa
